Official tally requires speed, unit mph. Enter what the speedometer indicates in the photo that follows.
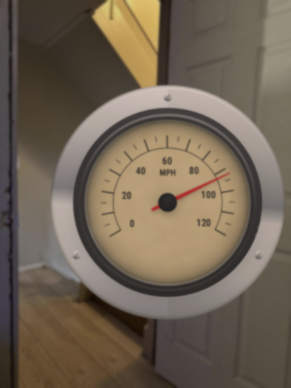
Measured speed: 92.5 mph
